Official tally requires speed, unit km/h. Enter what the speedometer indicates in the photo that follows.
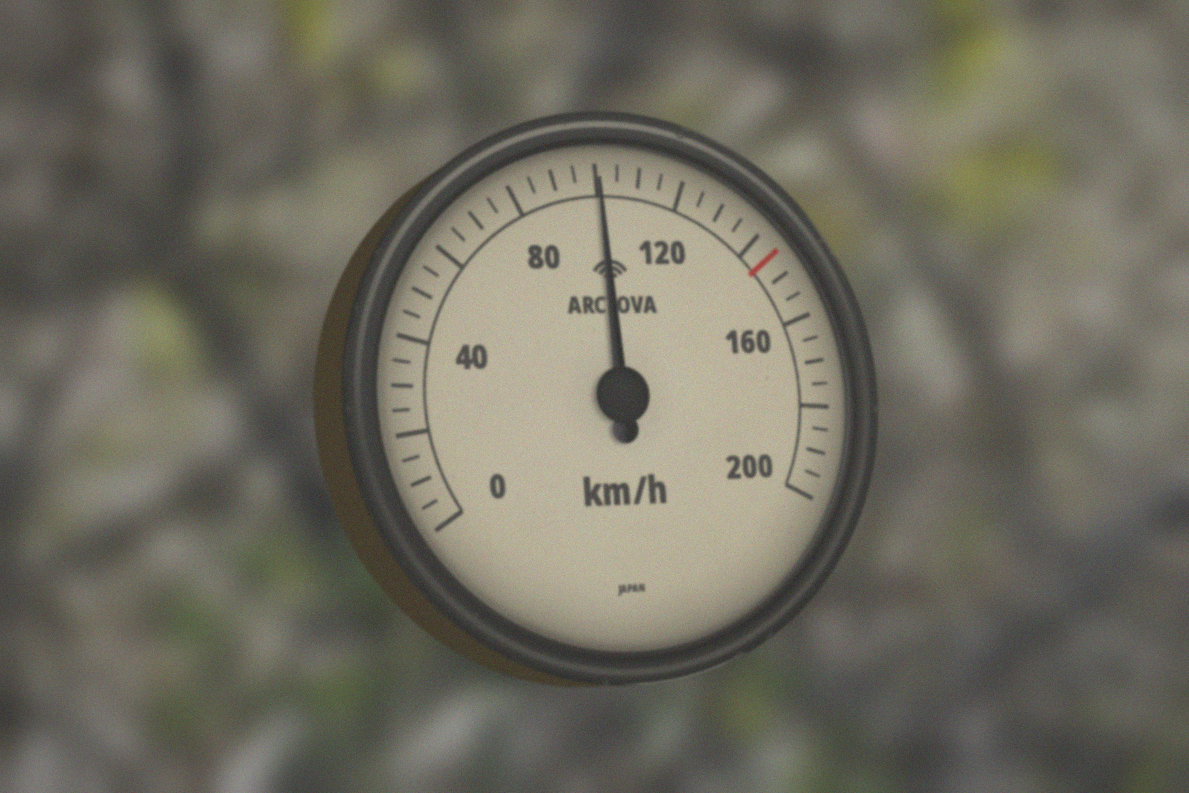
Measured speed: 100 km/h
